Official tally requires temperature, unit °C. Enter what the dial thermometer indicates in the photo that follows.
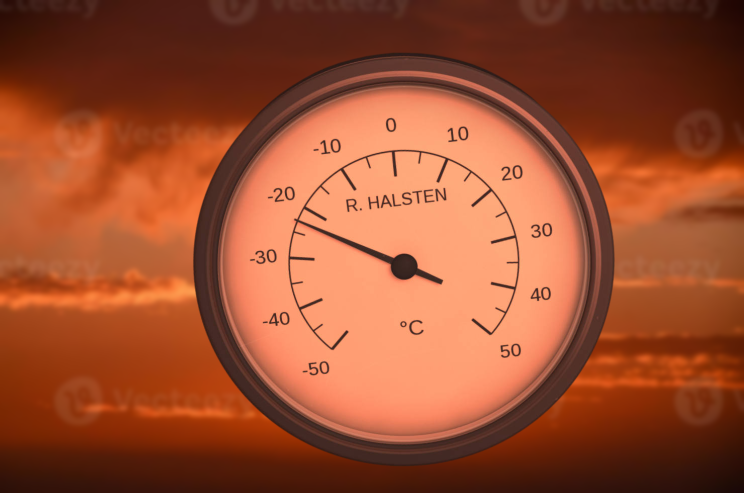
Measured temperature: -22.5 °C
